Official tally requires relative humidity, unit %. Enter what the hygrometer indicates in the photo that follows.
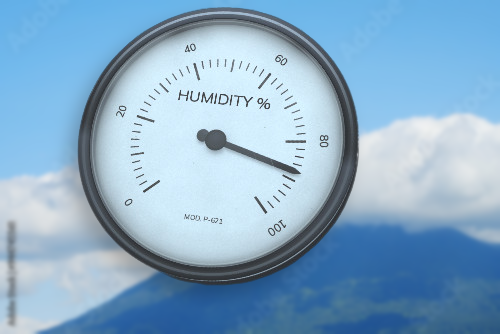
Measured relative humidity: 88 %
